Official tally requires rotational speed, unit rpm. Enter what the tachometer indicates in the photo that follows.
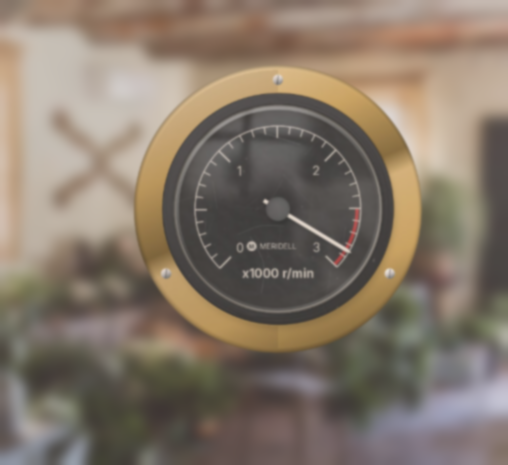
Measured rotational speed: 2850 rpm
